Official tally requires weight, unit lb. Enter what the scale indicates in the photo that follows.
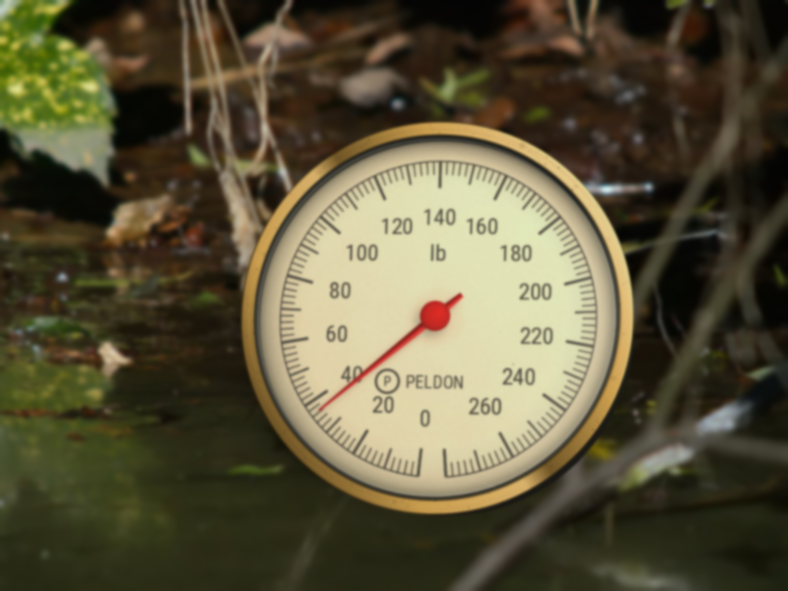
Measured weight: 36 lb
